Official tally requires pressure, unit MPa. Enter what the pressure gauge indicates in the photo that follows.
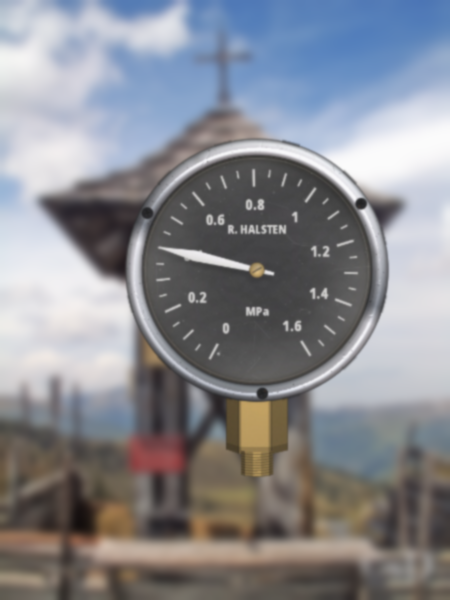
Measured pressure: 0.4 MPa
